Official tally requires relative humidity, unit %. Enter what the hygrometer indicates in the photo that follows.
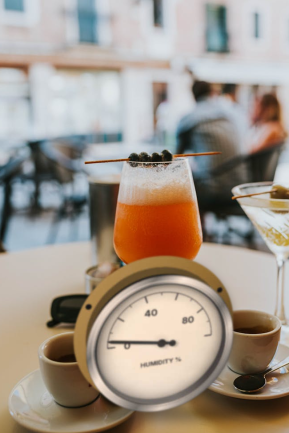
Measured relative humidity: 5 %
